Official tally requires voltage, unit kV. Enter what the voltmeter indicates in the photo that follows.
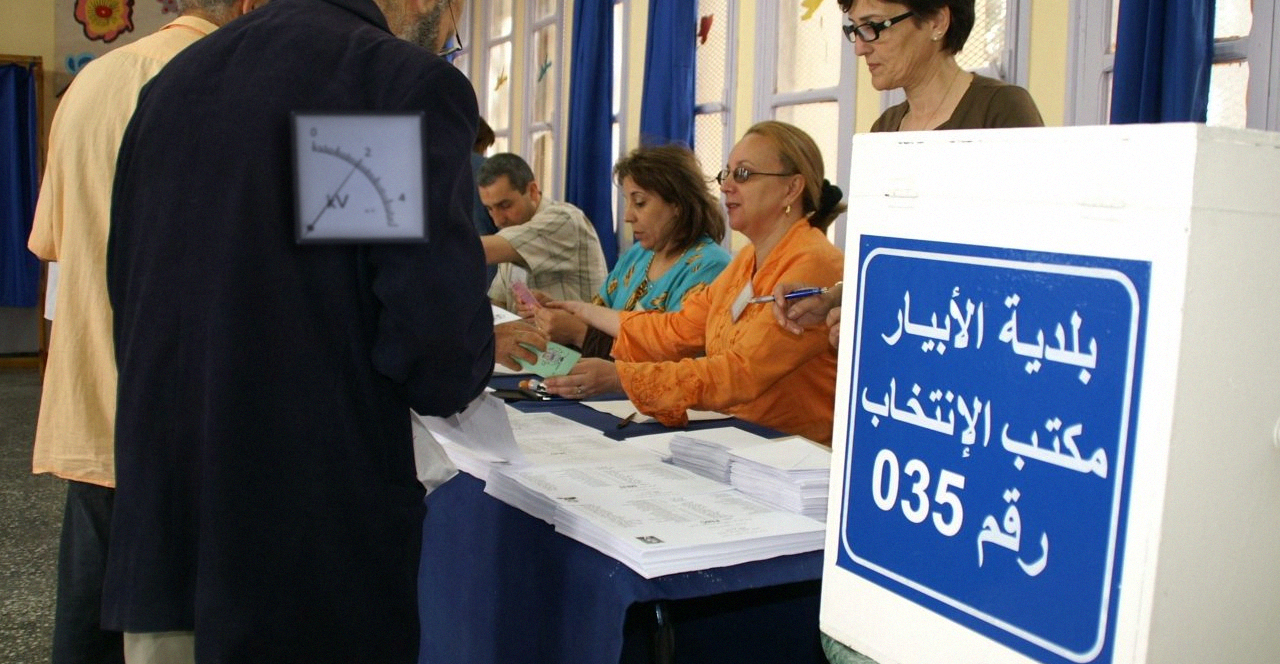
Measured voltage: 2 kV
